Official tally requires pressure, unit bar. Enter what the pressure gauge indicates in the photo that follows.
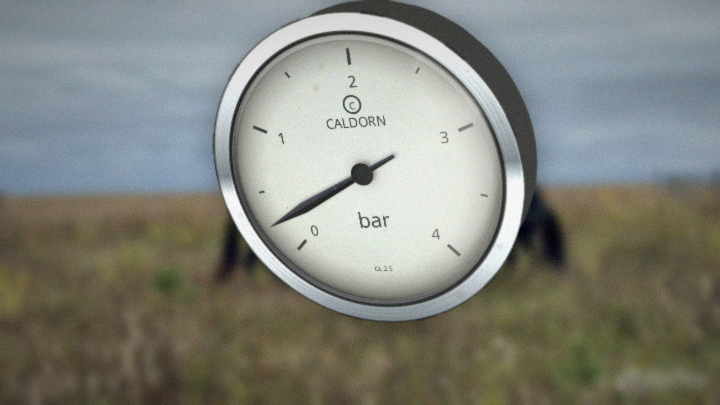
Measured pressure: 0.25 bar
